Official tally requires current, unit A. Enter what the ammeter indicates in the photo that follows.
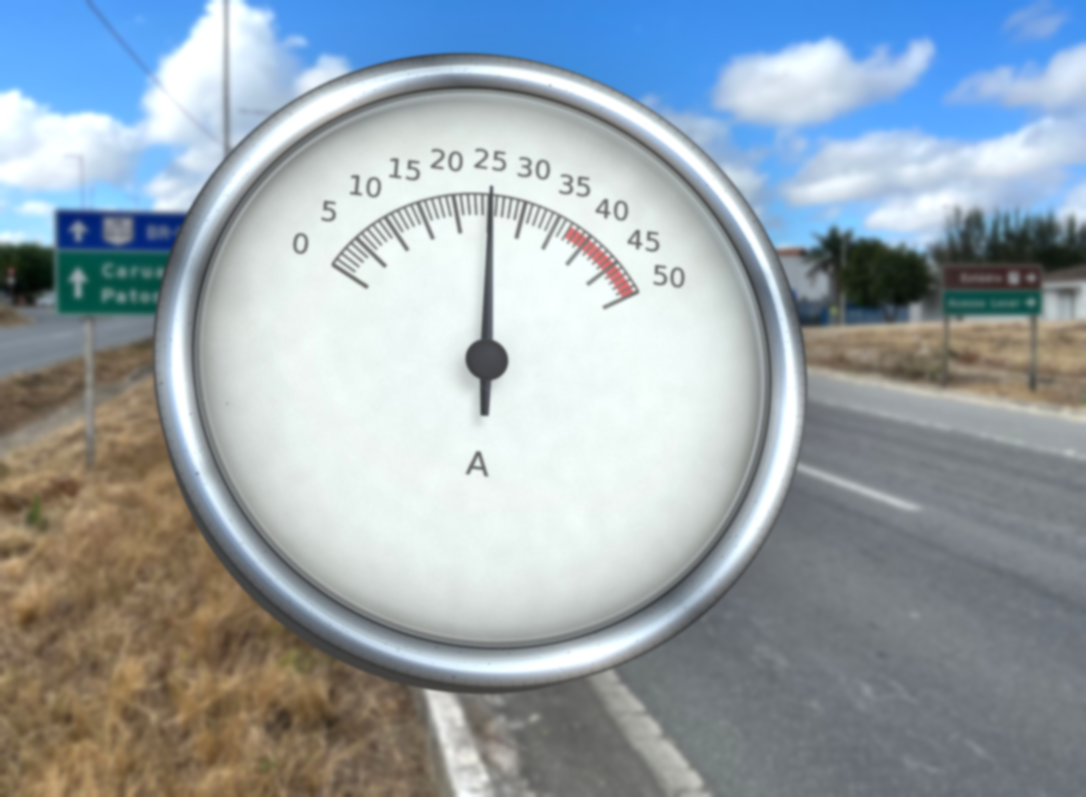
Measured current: 25 A
